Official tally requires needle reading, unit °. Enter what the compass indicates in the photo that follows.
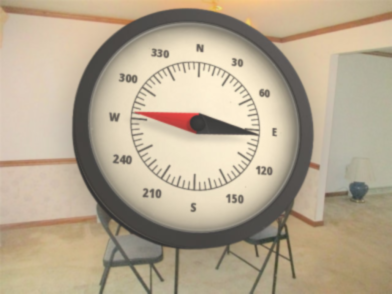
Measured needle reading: 275 °
